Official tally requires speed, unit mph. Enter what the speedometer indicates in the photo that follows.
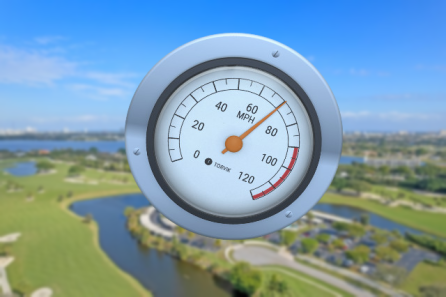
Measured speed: 70 mph
